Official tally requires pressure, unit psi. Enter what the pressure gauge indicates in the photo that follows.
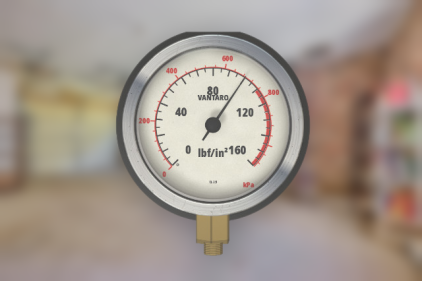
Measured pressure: 100 psi
